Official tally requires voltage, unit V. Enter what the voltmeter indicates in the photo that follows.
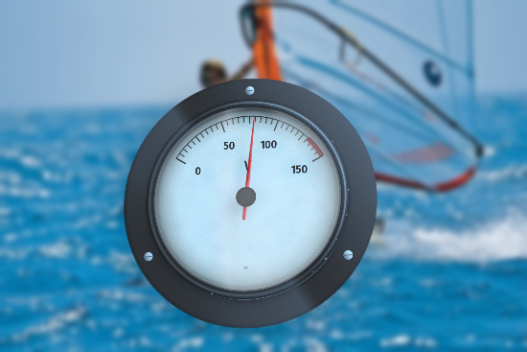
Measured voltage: 80 V
